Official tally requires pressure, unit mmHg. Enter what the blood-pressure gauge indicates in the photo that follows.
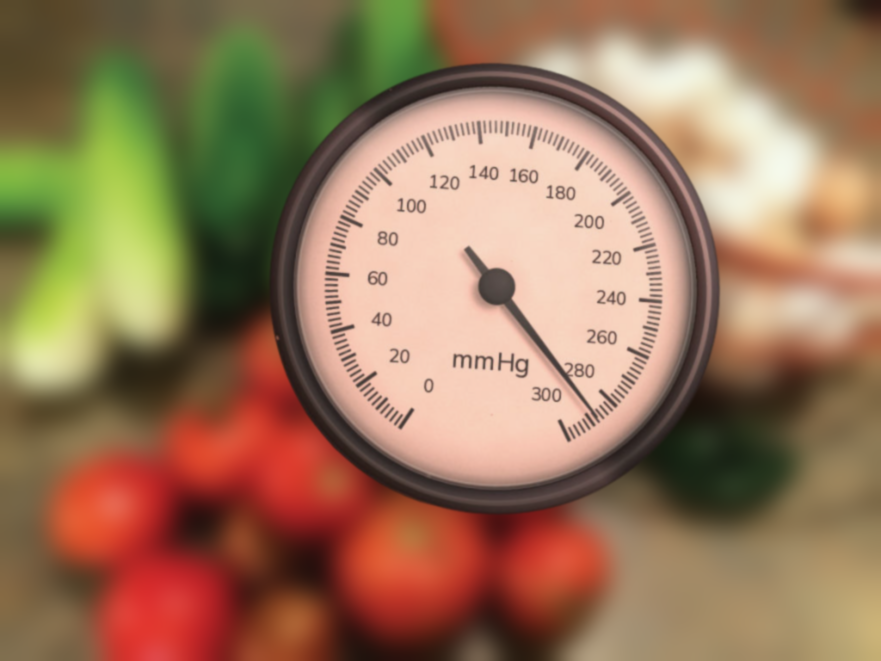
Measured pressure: 288 mmHg
